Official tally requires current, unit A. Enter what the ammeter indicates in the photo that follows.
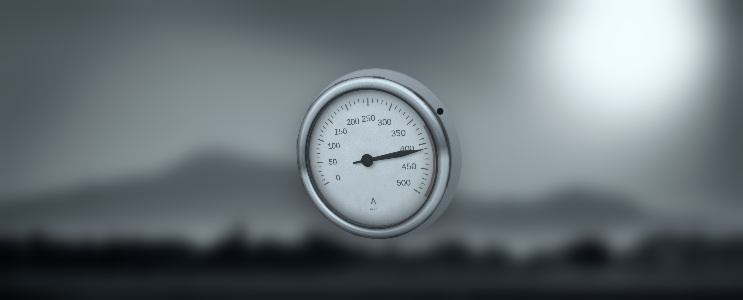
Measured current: 410 A
